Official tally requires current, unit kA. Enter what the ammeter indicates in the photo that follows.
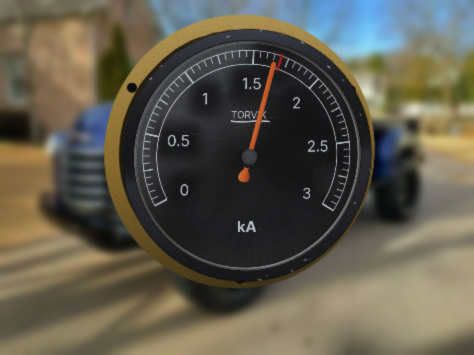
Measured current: 1.65 kA
